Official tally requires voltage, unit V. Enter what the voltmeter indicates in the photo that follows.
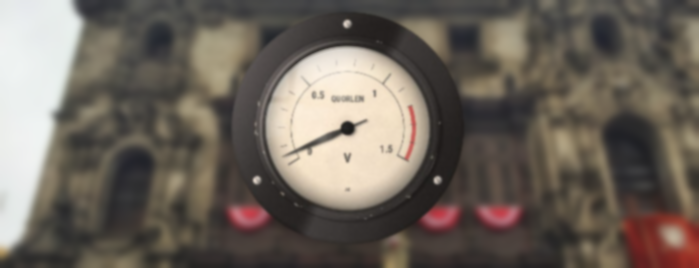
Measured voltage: 0.05 V
